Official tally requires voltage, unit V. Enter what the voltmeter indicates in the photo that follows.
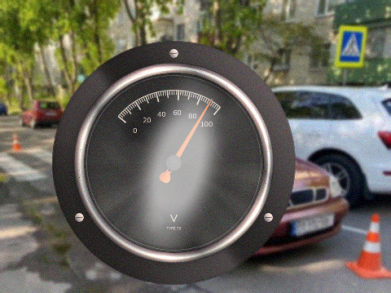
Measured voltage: 90 V
